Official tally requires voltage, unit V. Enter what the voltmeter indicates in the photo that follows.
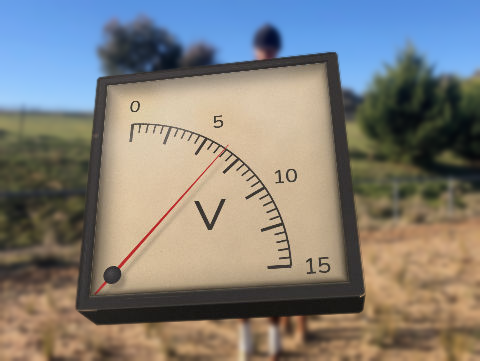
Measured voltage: 6.5 V
